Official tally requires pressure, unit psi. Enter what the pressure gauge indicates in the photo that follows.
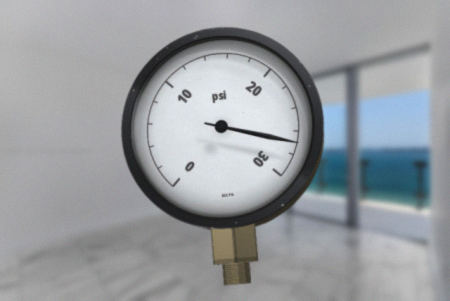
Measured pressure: 27 psi
